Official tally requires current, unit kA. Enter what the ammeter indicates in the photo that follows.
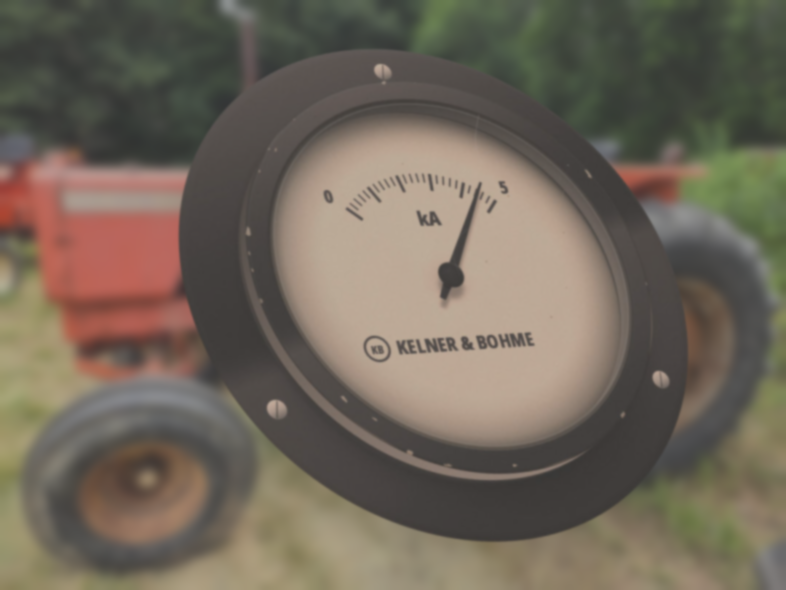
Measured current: 4.4 kA
